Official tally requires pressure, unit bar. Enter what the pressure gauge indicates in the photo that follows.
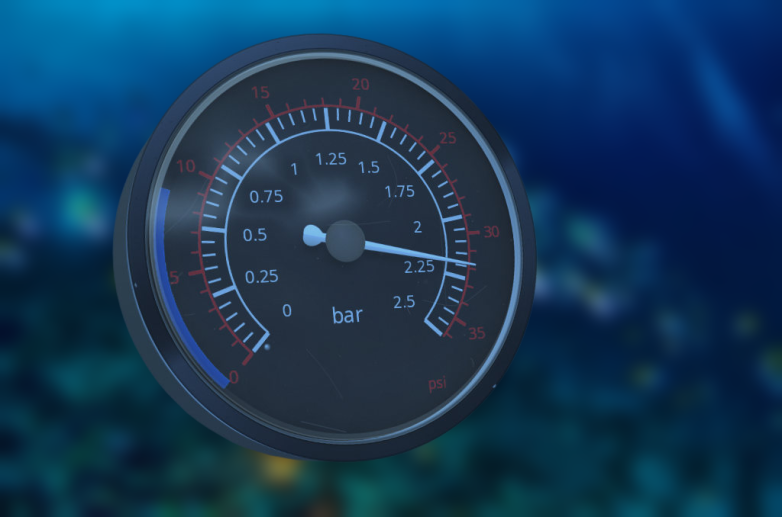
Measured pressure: 2.2 bar
